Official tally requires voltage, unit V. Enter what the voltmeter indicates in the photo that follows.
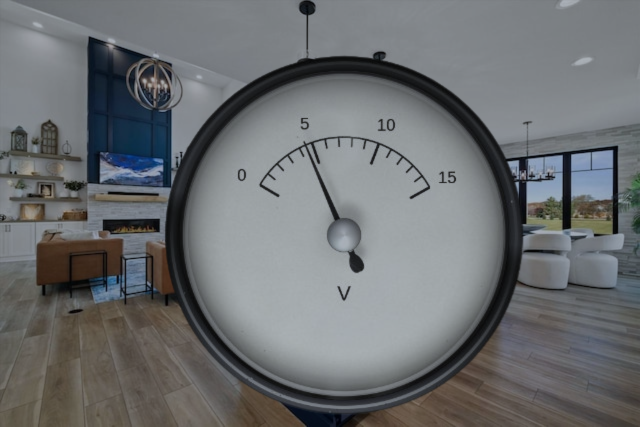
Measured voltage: 4.5 V
